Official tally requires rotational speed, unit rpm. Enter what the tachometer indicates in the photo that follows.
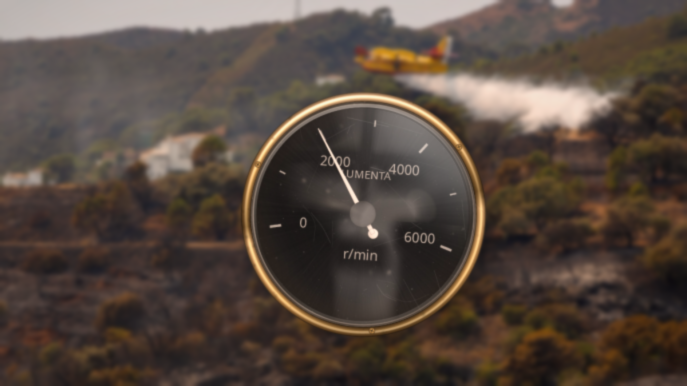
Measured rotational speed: 2000 rpm
